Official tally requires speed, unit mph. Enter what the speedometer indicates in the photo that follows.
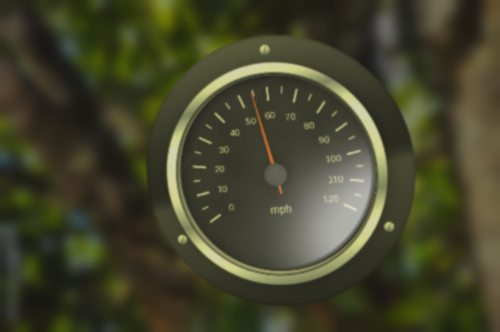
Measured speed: 55 mph
